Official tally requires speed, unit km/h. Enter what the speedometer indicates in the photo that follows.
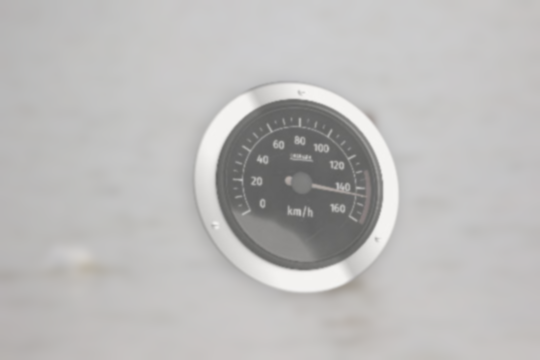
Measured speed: 145 km/h
